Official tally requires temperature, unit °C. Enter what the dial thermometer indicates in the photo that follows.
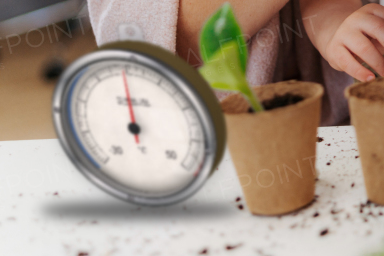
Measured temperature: 10 °C
